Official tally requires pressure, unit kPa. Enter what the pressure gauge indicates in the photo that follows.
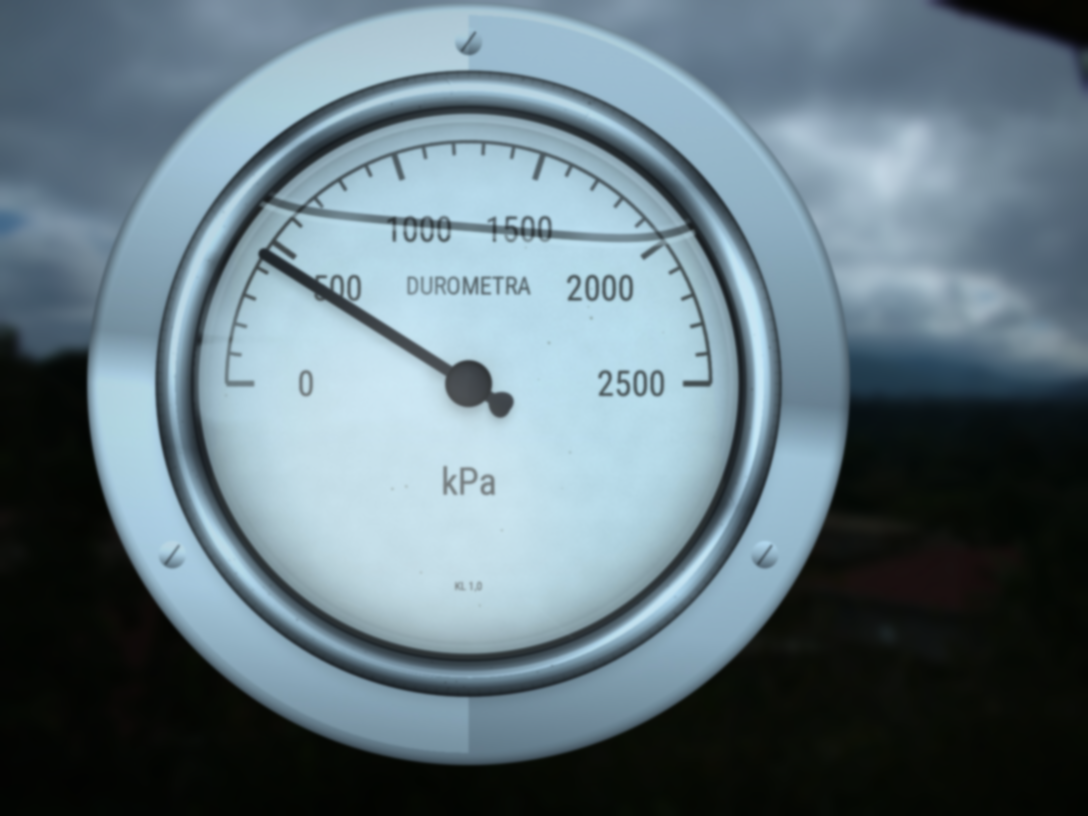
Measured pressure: 450 kPa
